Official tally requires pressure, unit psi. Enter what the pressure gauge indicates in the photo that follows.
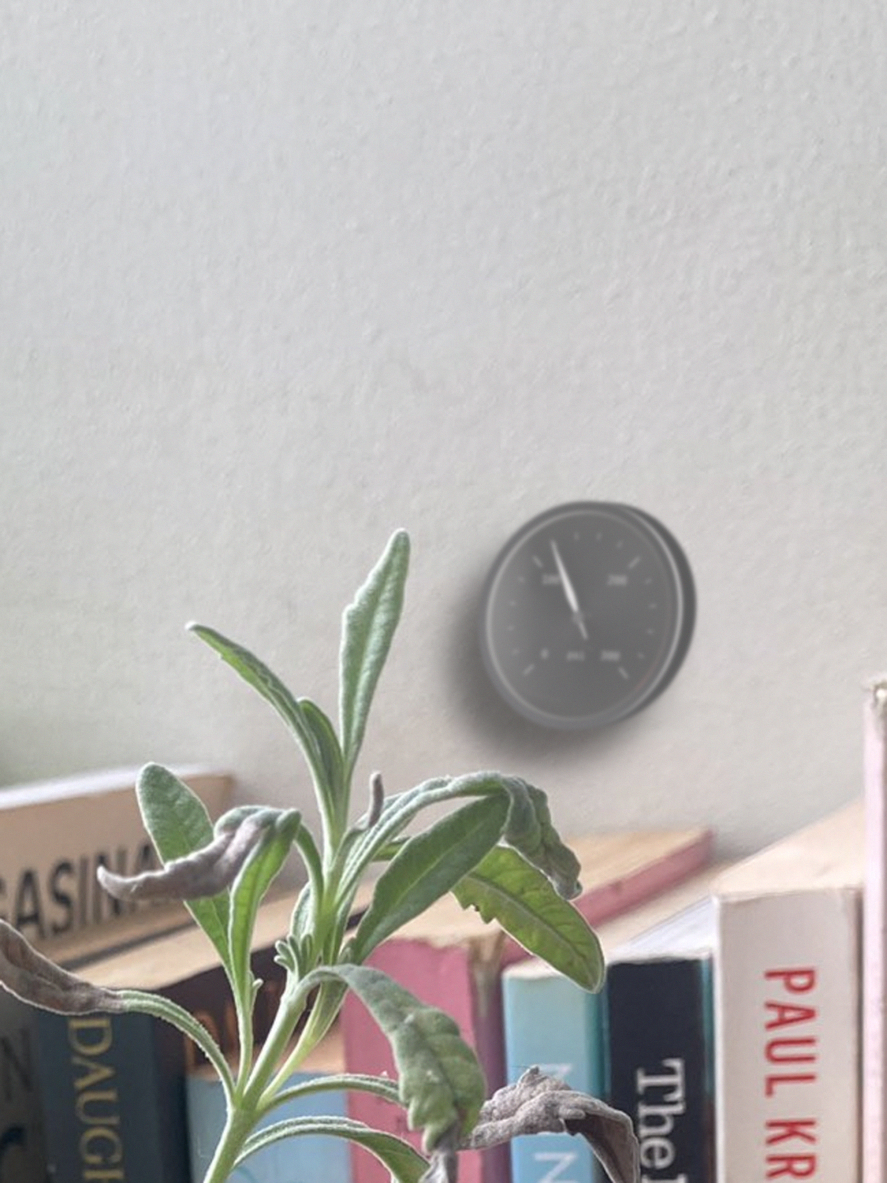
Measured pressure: 120 psi
